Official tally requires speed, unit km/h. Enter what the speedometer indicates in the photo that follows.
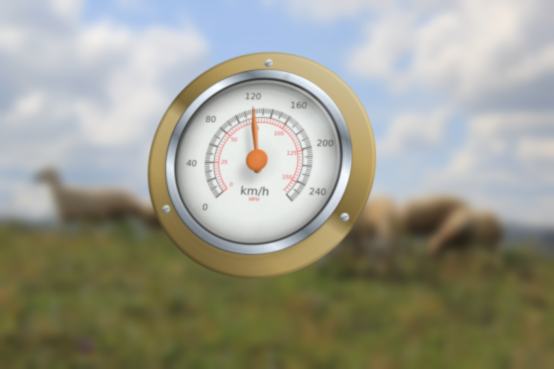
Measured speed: 120 km/h
